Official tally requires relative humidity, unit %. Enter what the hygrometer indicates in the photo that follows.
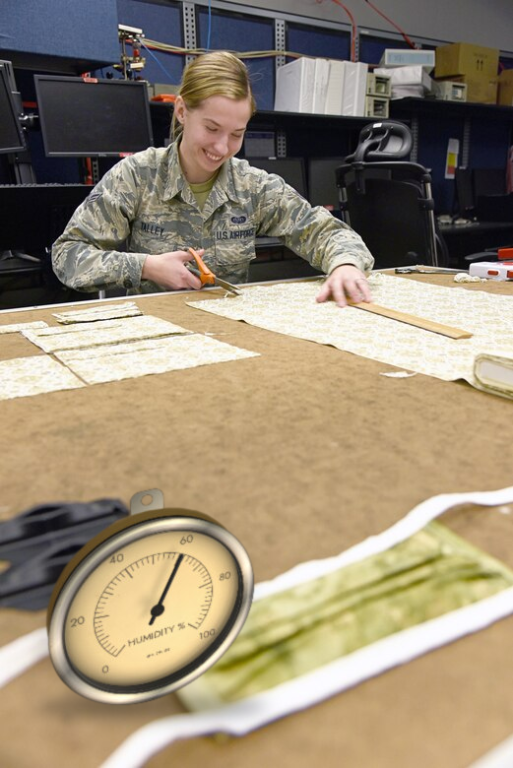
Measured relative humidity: 60 %
